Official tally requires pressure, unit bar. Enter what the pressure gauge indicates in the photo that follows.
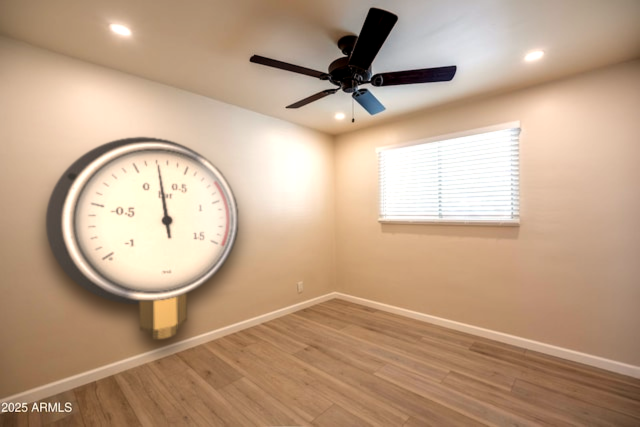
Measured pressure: 0.2 bar
